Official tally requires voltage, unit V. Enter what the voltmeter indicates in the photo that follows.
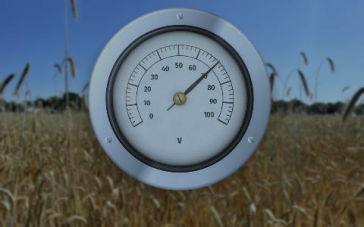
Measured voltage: 70 V
